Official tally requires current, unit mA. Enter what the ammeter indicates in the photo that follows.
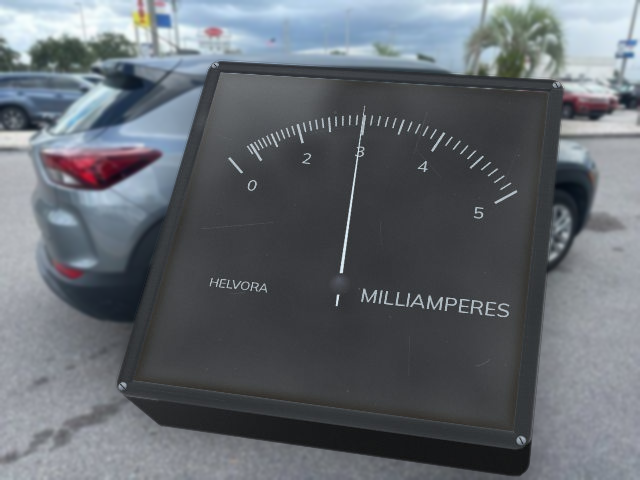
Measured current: 3 mA
